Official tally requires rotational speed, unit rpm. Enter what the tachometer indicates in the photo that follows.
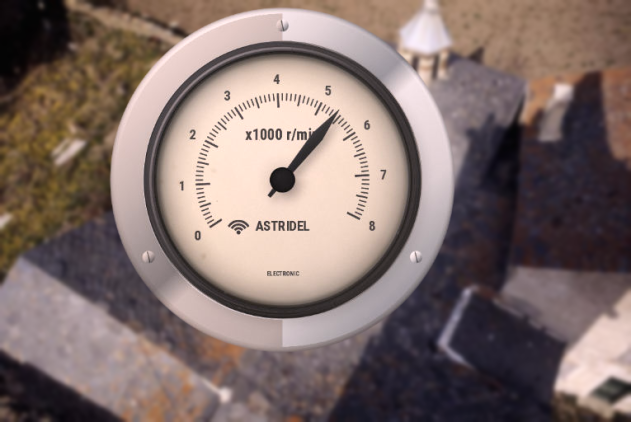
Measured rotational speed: 5400 rpm
